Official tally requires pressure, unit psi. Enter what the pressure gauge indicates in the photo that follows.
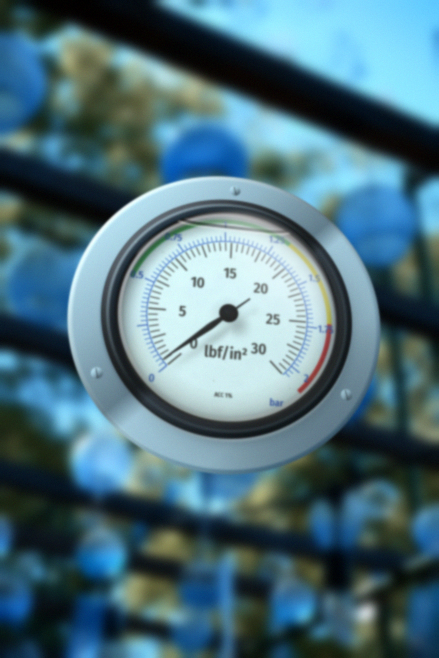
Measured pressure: 0.5 psi
